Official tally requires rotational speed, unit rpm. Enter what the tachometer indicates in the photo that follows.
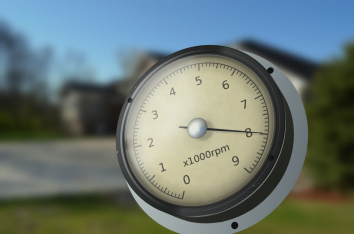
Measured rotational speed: 8000 rpm
